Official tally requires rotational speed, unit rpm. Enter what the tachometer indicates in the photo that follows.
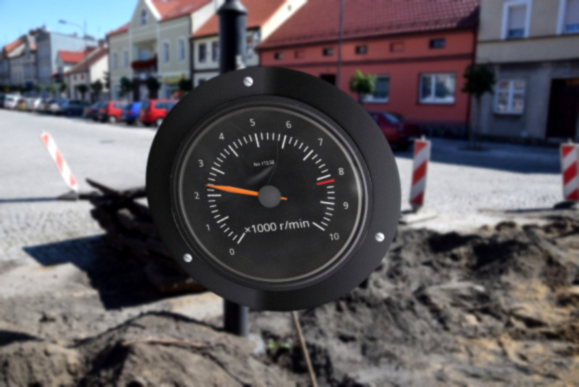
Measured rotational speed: 2400 rpm
